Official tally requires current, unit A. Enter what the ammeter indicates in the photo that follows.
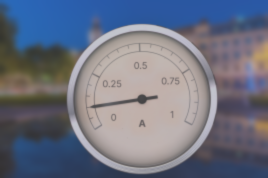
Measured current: 0.1 A
